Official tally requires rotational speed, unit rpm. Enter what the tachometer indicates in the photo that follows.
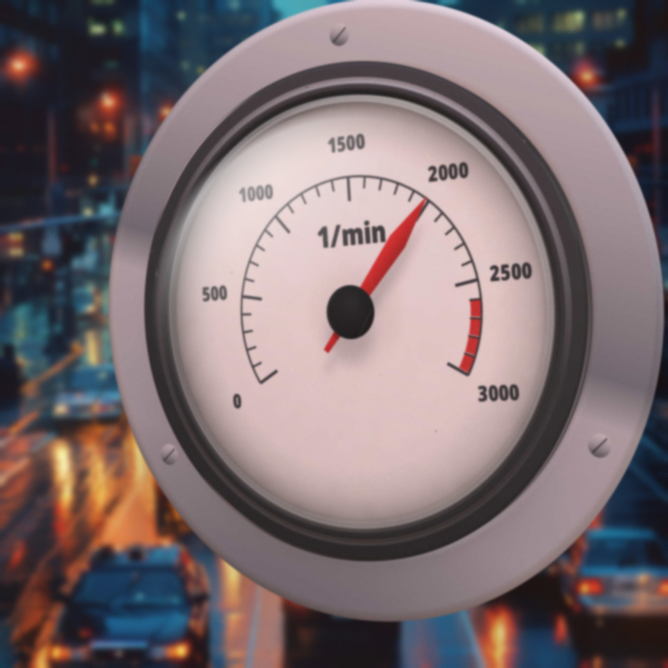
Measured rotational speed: 2000 rpm
